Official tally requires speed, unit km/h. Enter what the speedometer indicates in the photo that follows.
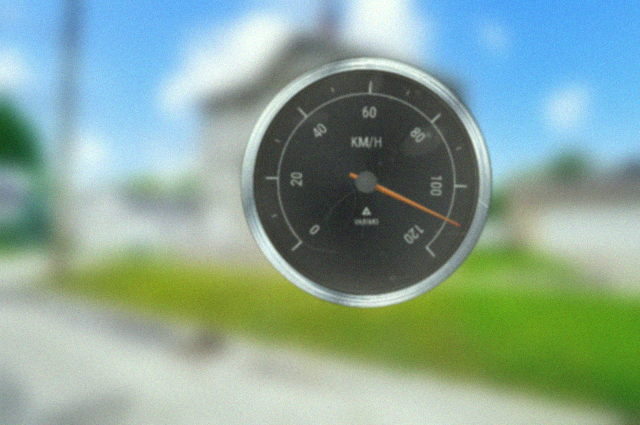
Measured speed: 110 km/h
